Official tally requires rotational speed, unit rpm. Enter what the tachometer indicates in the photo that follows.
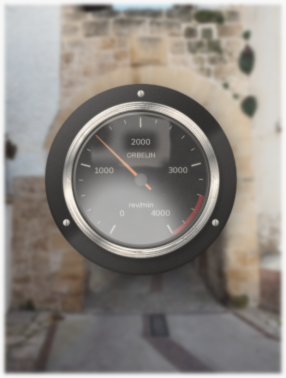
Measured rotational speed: 1400 rpm
